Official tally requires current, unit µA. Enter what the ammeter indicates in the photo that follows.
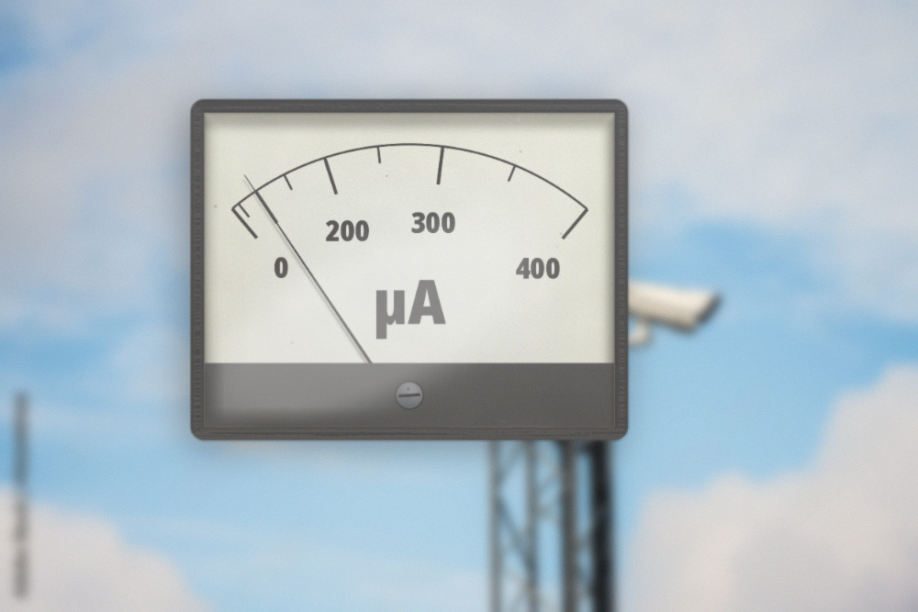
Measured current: 100 µA
